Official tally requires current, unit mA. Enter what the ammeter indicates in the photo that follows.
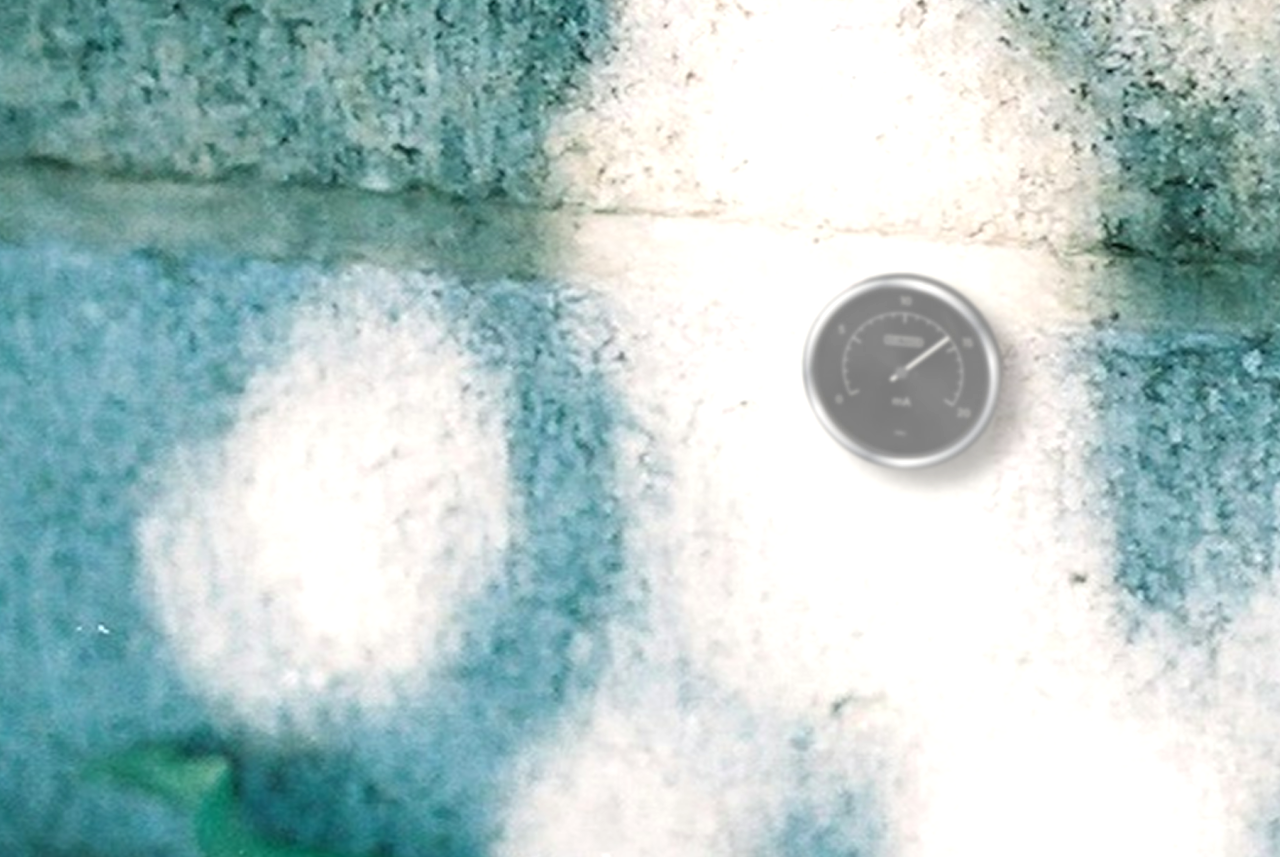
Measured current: 14 mA
